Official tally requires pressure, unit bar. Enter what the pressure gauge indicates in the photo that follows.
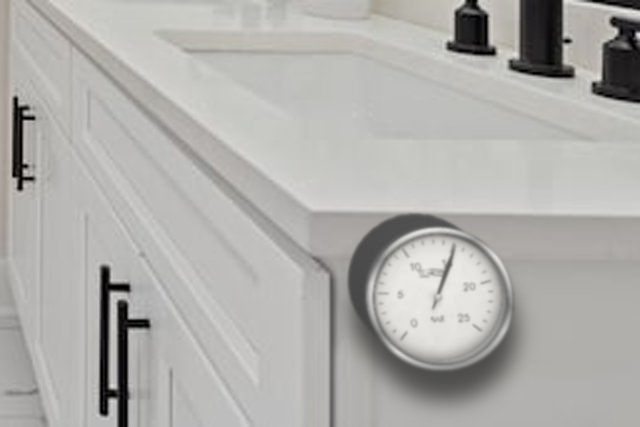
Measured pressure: 15 bar
